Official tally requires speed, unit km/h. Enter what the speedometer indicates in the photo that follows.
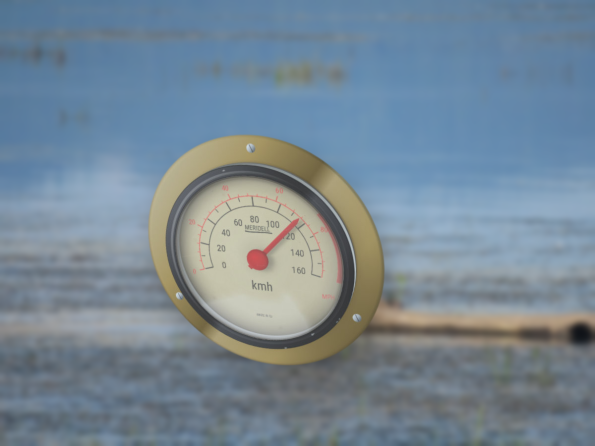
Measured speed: 115 km/h
